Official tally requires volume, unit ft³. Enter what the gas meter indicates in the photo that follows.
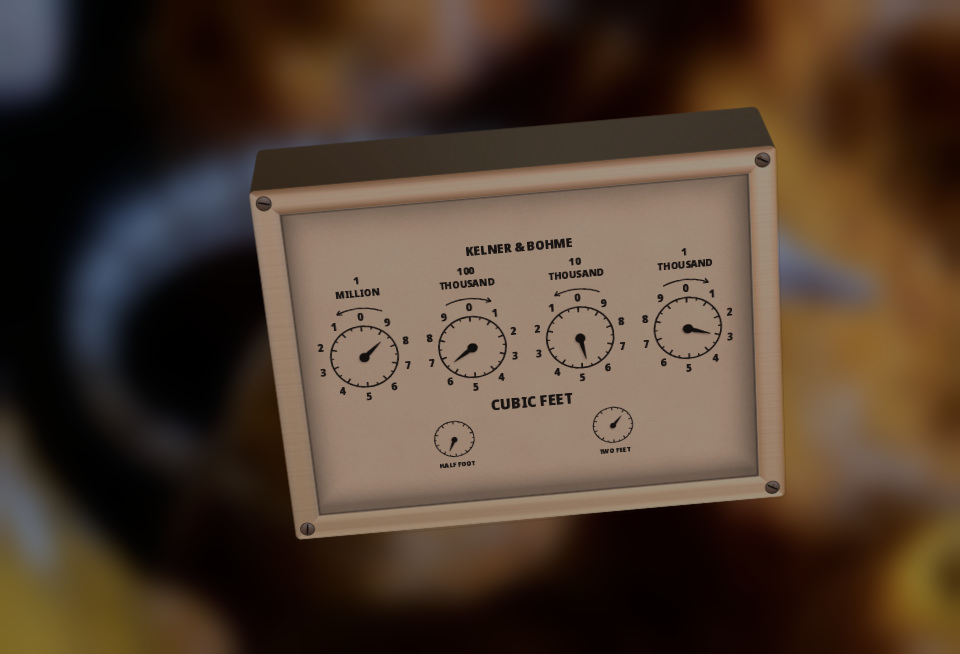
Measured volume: 865300 ft³
